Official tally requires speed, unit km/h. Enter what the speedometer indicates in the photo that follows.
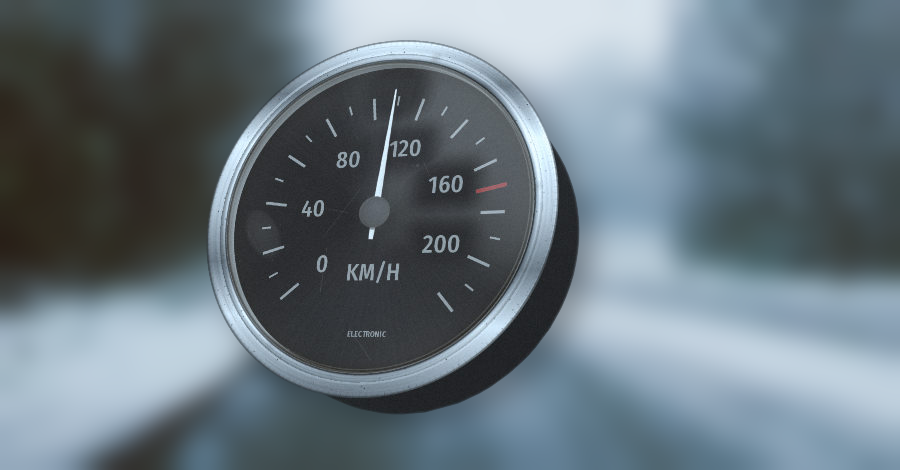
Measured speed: 110 km/h
